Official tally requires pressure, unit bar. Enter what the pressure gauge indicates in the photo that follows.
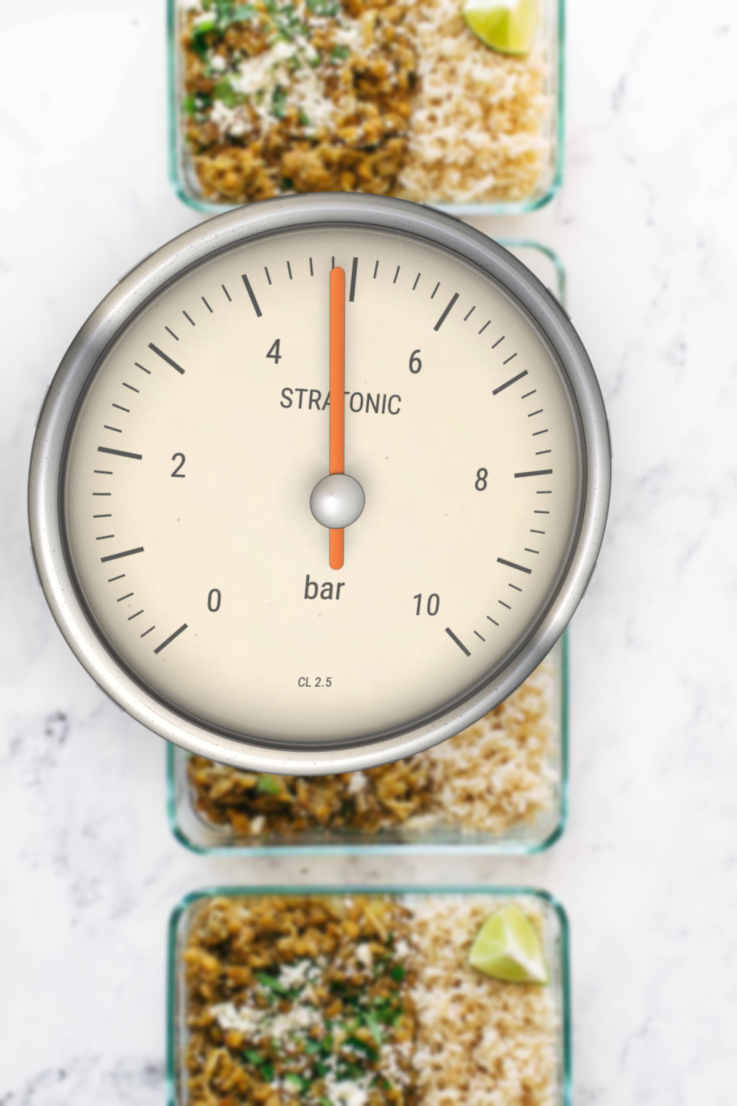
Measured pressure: 4.8 bar
